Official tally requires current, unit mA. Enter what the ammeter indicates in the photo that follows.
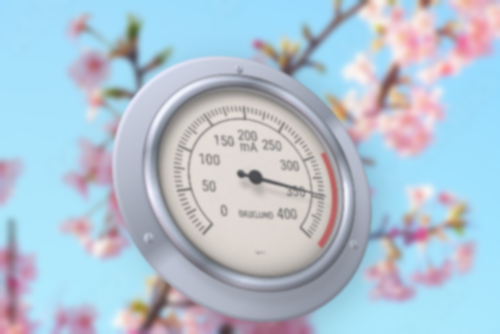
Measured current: 350 mA
